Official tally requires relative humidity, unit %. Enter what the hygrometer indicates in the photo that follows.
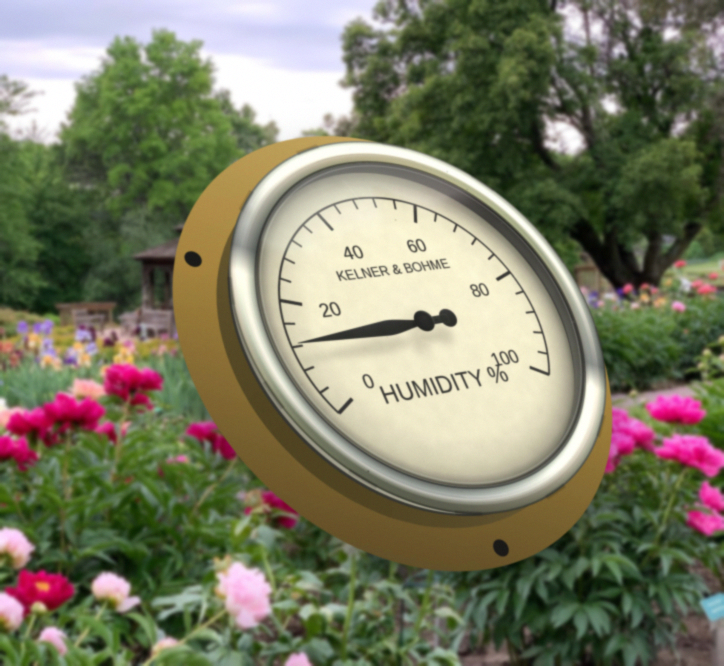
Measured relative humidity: 12 %
